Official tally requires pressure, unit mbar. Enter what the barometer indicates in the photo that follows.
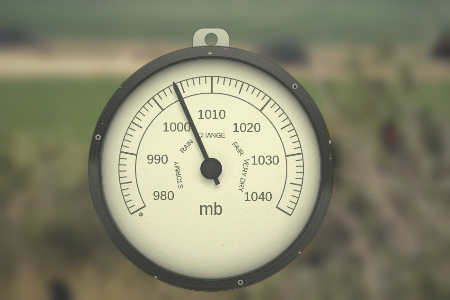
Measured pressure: 1004 mbar
